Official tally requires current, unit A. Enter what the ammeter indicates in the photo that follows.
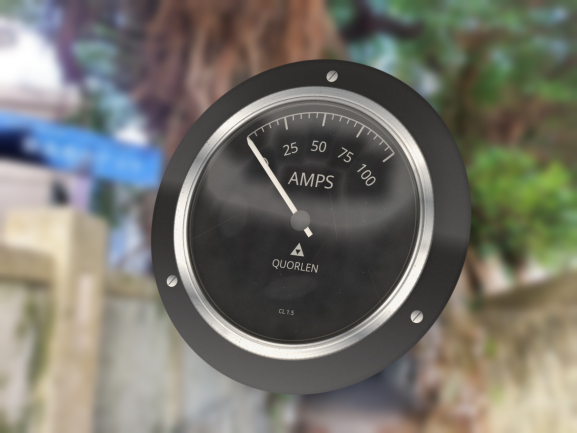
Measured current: 0 A
